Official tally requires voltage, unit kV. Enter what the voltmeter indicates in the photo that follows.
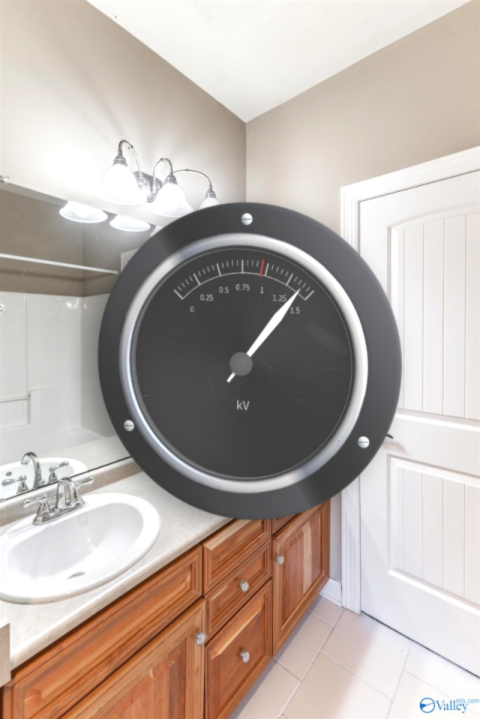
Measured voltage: 1.4 kV
